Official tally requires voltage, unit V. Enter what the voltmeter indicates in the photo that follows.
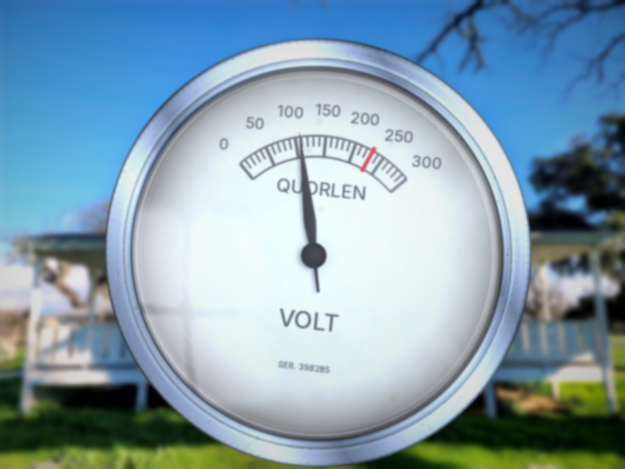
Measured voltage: 110 V
